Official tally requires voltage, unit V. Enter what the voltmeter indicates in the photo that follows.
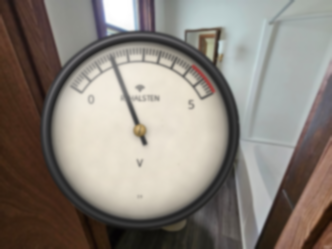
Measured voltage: 1.5 V
